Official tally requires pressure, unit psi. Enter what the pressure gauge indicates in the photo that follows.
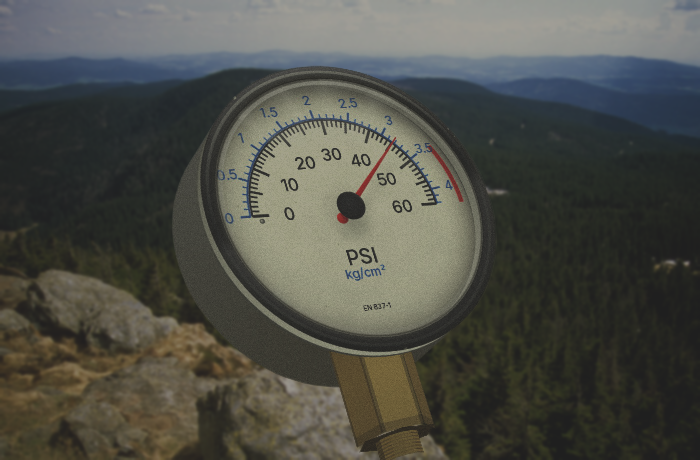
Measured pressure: 45 psi
